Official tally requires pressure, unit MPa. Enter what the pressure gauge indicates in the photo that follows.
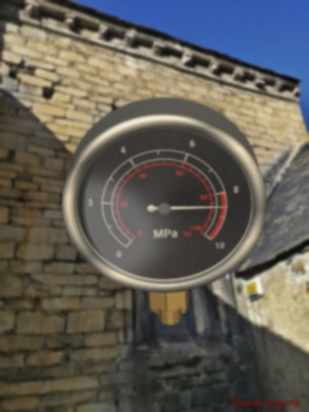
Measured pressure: 8.5 MPa
